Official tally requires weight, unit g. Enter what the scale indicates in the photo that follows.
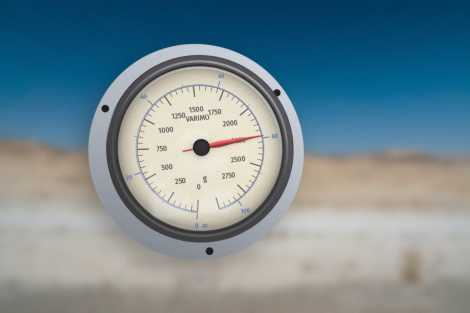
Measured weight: 2250 g
